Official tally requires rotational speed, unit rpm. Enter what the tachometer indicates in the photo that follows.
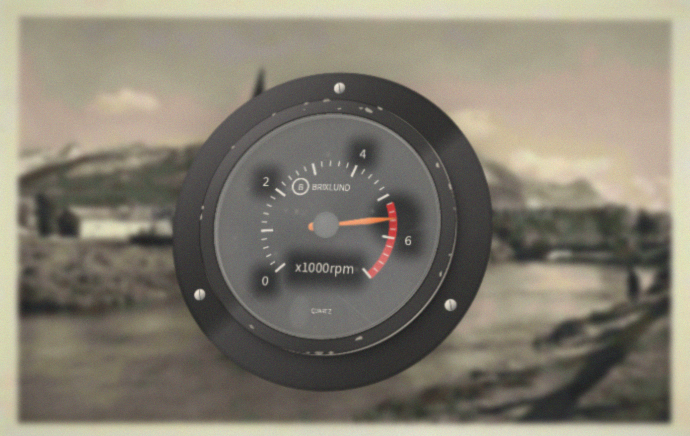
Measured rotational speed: 5600 rpm
